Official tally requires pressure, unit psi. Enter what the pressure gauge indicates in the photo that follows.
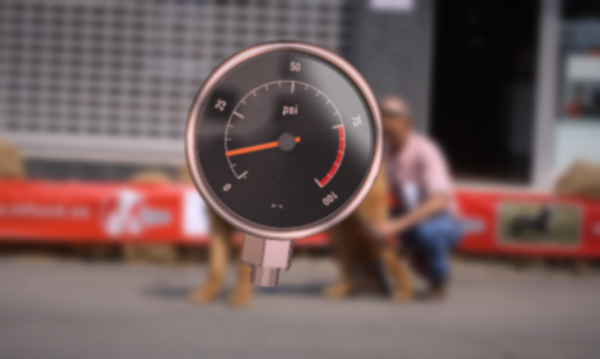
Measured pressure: 10 psi
